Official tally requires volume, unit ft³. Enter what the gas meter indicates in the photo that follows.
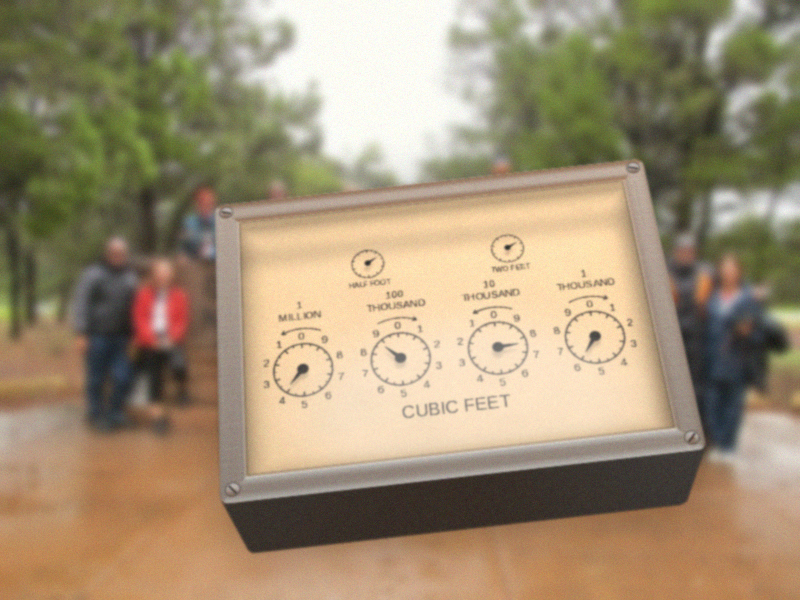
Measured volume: 387600 ft³
